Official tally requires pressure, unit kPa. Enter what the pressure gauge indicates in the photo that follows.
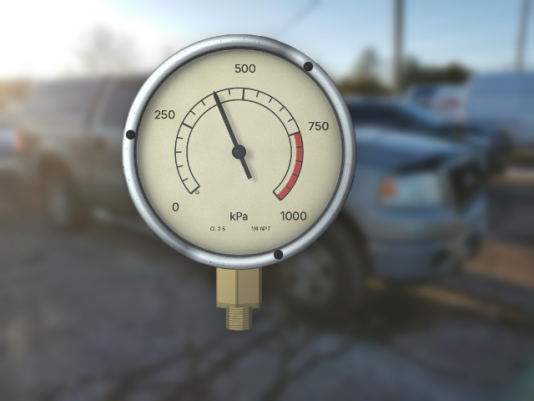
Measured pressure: 400 kPa
